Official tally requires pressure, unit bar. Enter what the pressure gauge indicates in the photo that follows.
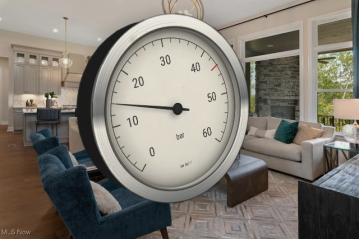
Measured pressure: 14 bar
